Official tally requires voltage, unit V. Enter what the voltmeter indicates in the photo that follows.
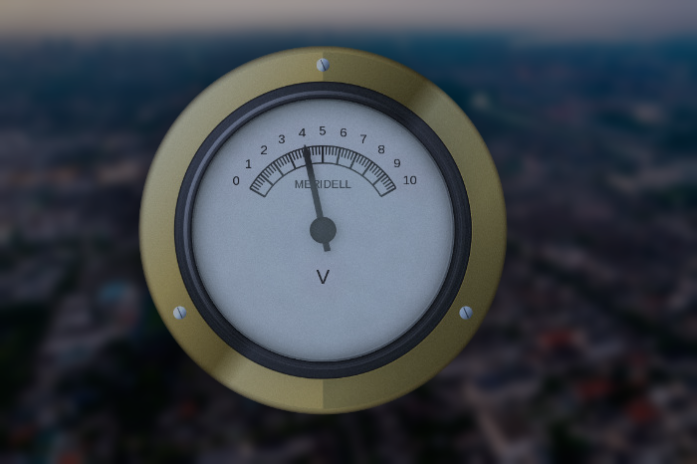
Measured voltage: 4 V
